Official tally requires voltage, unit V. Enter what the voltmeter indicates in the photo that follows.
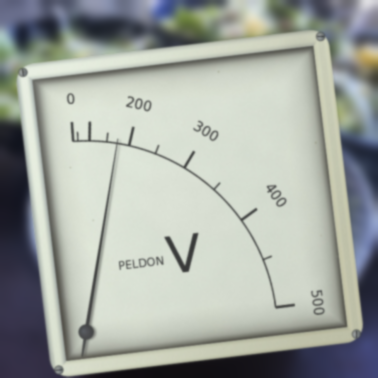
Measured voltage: 175 V
